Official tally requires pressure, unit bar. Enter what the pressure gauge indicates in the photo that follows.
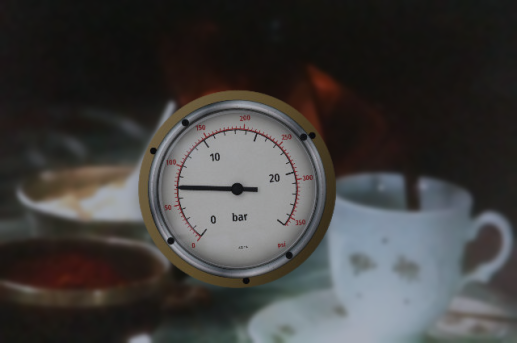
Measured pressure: 5 bar
